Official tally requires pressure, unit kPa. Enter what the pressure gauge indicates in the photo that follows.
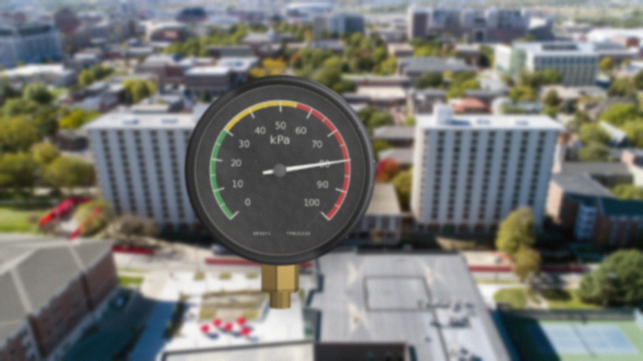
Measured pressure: 80 kPa
